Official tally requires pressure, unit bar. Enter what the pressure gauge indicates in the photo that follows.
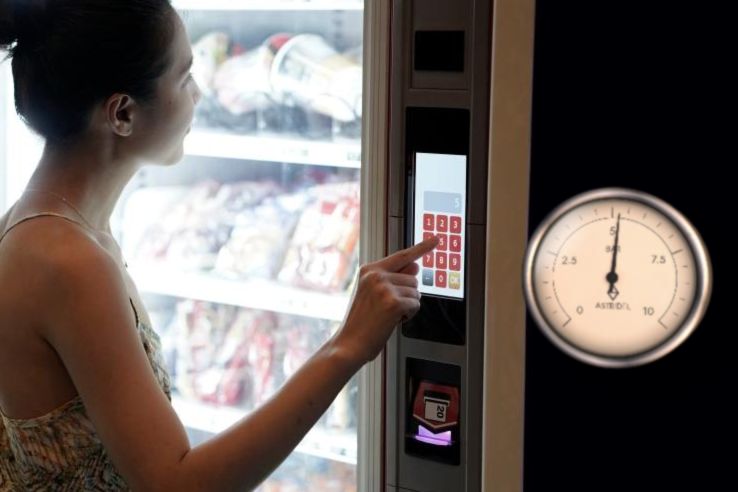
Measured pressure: 5.25 bar
